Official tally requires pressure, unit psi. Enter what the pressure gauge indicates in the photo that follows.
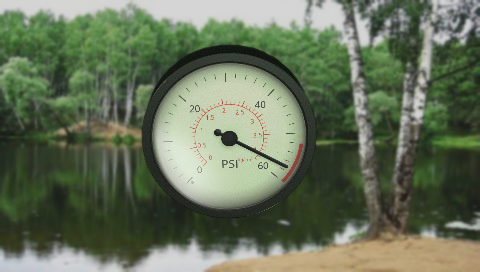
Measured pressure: 57 psi
